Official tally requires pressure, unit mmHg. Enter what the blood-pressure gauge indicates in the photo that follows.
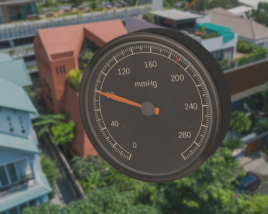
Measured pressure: 80 mmHg
